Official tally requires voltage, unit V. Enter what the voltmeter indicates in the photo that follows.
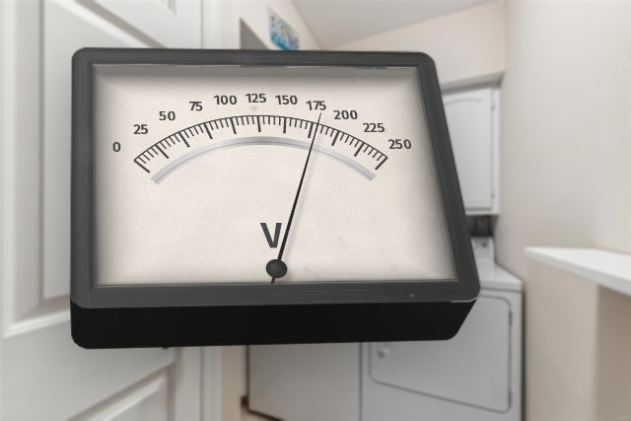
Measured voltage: 180 V
